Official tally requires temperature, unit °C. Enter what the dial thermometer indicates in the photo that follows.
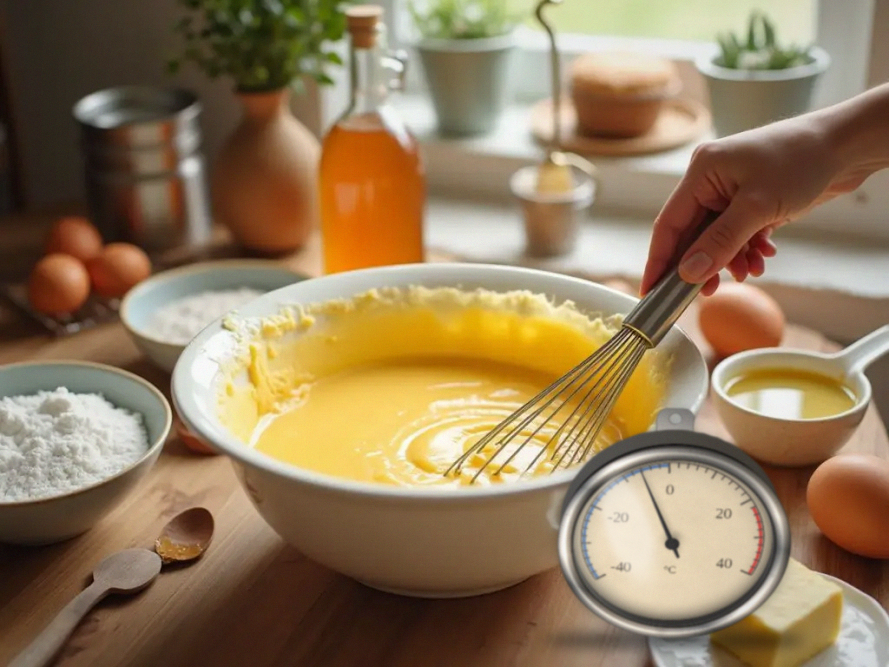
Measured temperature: -6 °C
